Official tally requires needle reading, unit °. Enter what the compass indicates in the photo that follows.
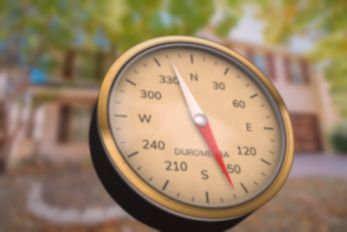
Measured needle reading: 160 °
